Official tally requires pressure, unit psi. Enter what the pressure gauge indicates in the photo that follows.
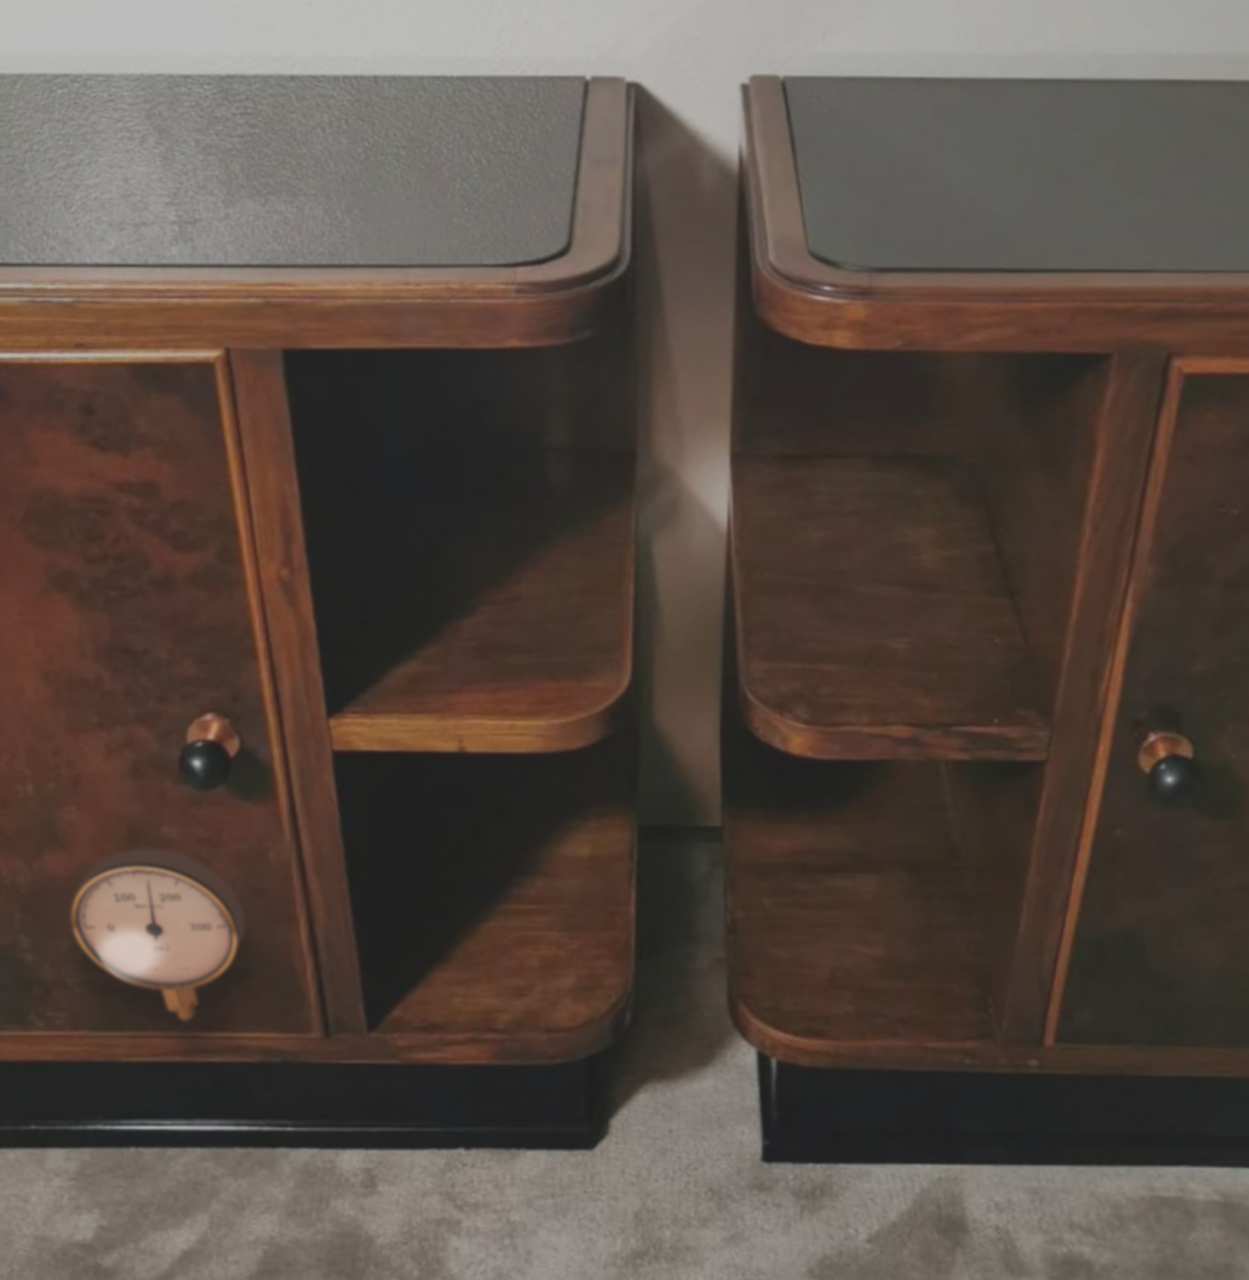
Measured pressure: 160 psi
